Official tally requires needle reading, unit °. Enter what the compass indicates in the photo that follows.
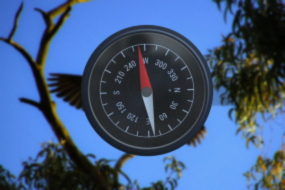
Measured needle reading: 262.5 °
